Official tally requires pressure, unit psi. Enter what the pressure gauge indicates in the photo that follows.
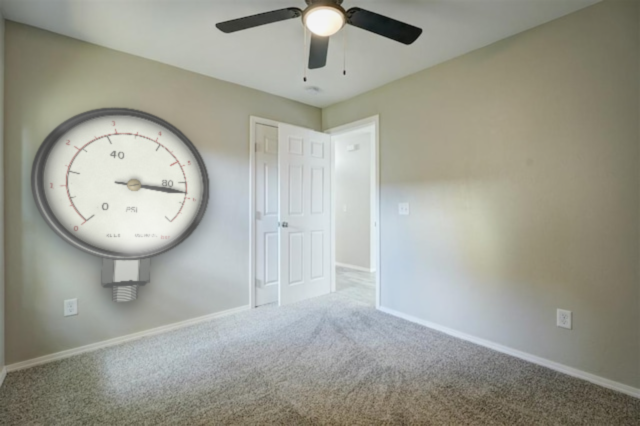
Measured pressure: 85 psi
